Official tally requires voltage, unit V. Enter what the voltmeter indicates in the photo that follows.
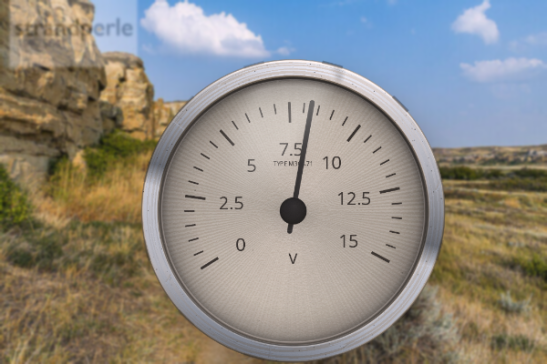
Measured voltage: 8.25 V
